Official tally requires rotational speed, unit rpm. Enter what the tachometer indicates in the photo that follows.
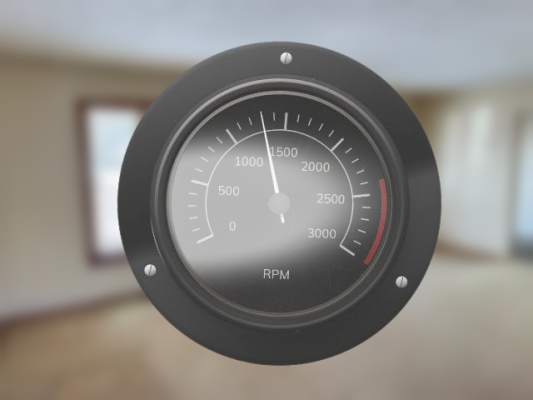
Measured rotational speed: 1300 rpm
